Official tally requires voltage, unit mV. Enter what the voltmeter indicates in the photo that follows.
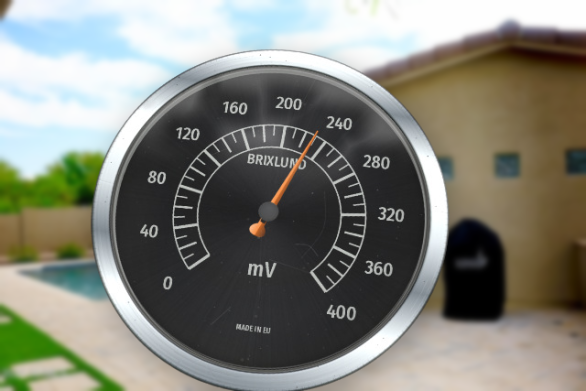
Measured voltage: 230 mV
